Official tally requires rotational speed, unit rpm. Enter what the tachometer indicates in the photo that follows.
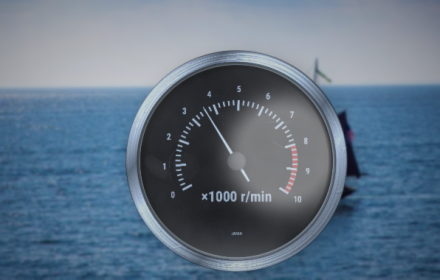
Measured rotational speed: 3600 rpm
